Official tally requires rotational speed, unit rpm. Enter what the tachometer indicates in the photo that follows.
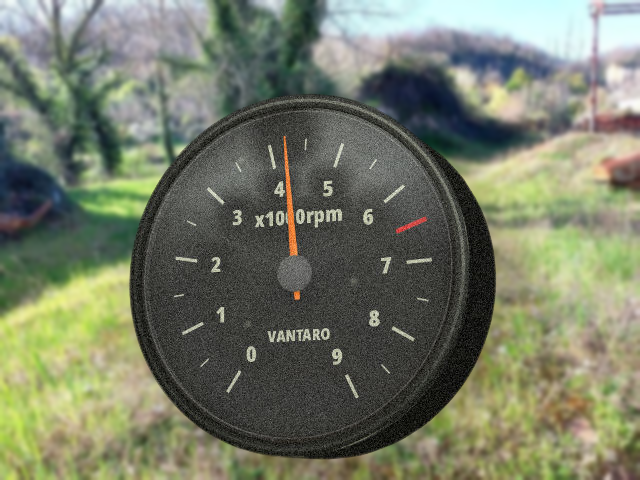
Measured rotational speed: 4250 rpm
